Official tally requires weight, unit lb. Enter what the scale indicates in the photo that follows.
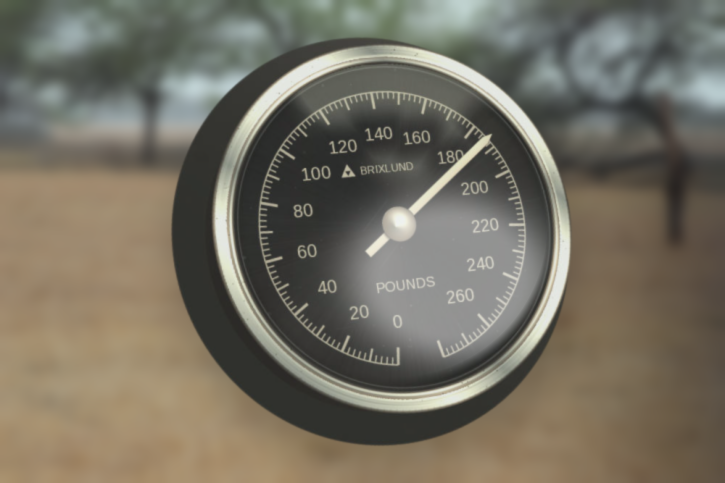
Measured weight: 186 lb
